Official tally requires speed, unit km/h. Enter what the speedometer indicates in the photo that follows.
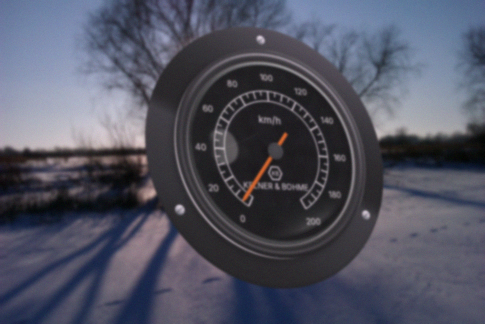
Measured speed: 5 km/h
